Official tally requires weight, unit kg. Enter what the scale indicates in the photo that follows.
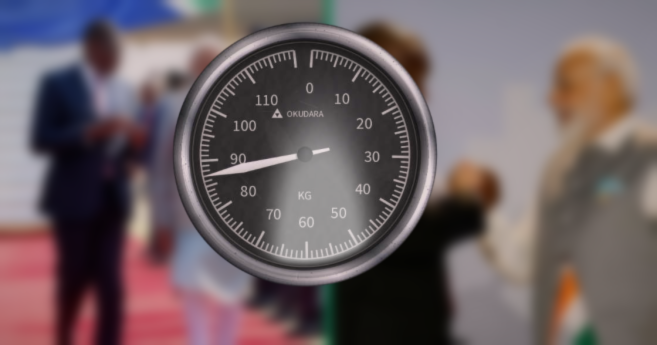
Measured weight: 87 kg
